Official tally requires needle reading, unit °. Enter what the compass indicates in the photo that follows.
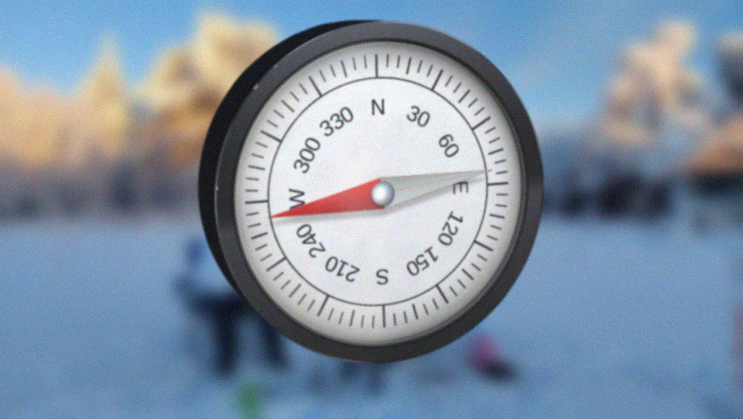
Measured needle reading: 262.5 °
